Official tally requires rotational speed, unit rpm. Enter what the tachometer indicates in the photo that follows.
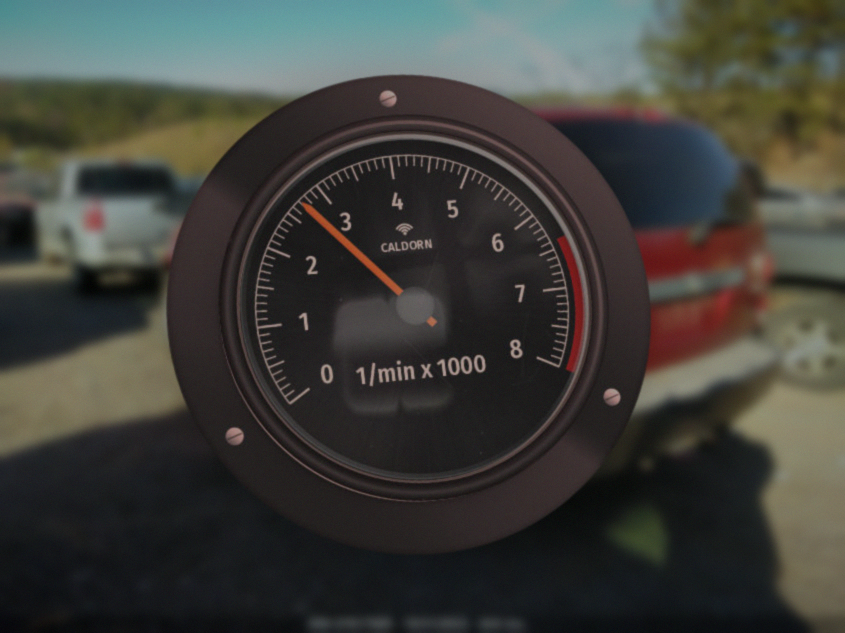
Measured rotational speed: 2700 rpm
